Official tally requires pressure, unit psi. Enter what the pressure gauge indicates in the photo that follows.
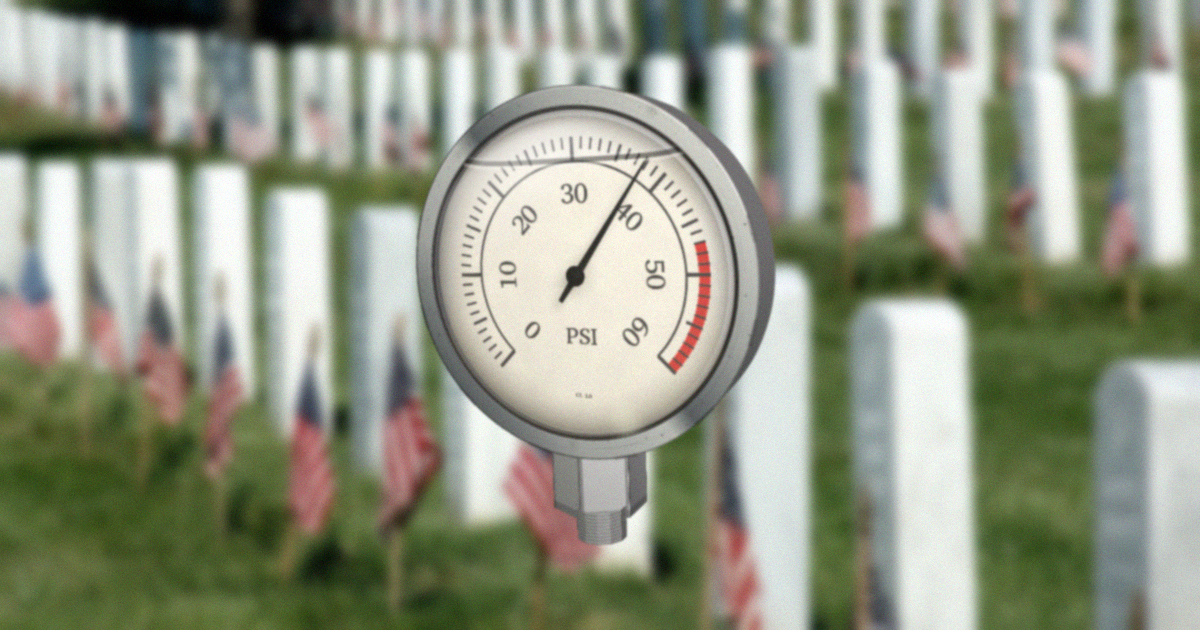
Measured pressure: 38 psi
